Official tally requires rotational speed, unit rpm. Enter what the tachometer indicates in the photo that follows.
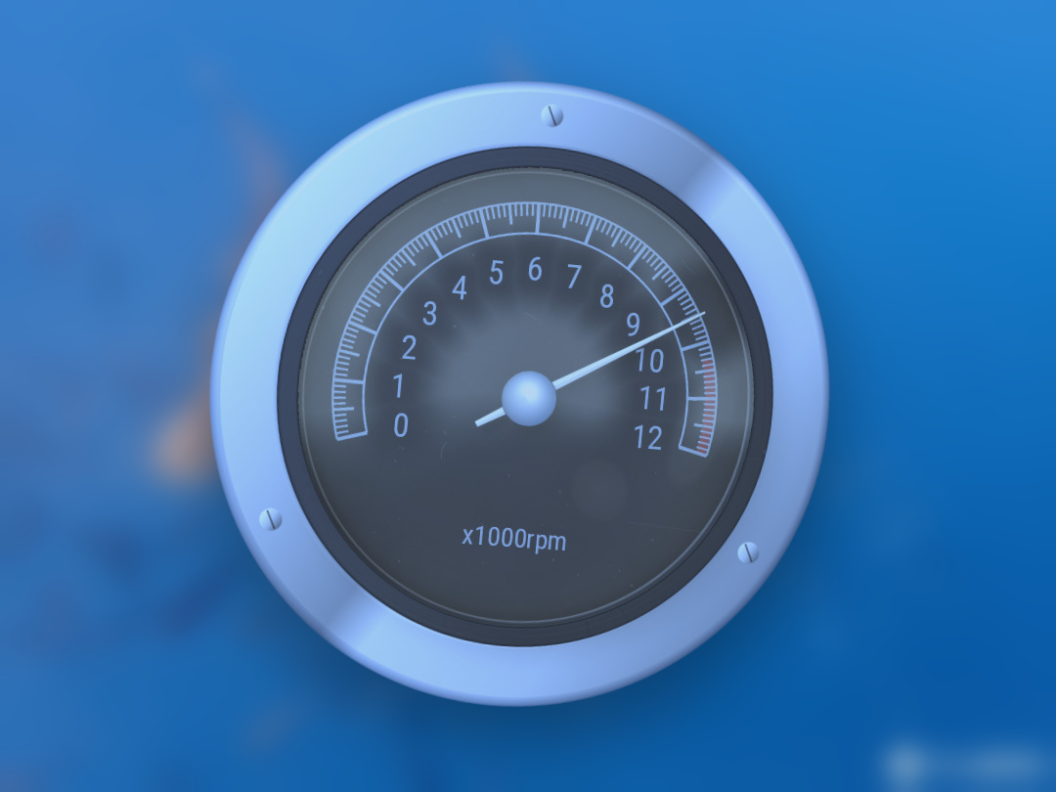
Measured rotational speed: 9500 rpm
